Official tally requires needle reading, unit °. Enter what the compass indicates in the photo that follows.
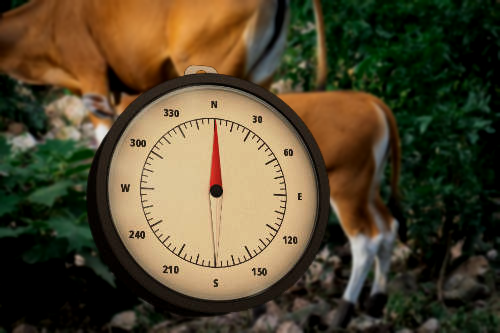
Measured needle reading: 0 °
